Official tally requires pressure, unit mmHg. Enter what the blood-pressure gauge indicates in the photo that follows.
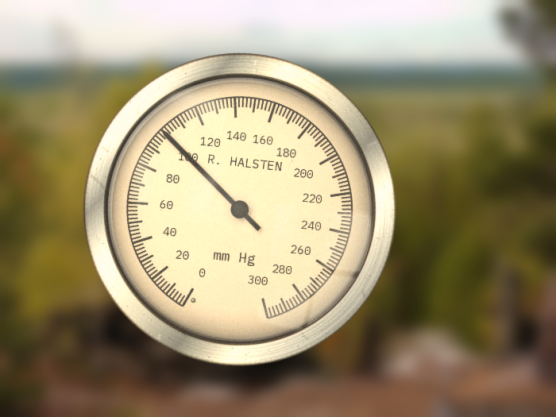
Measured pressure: 100 mmHg
